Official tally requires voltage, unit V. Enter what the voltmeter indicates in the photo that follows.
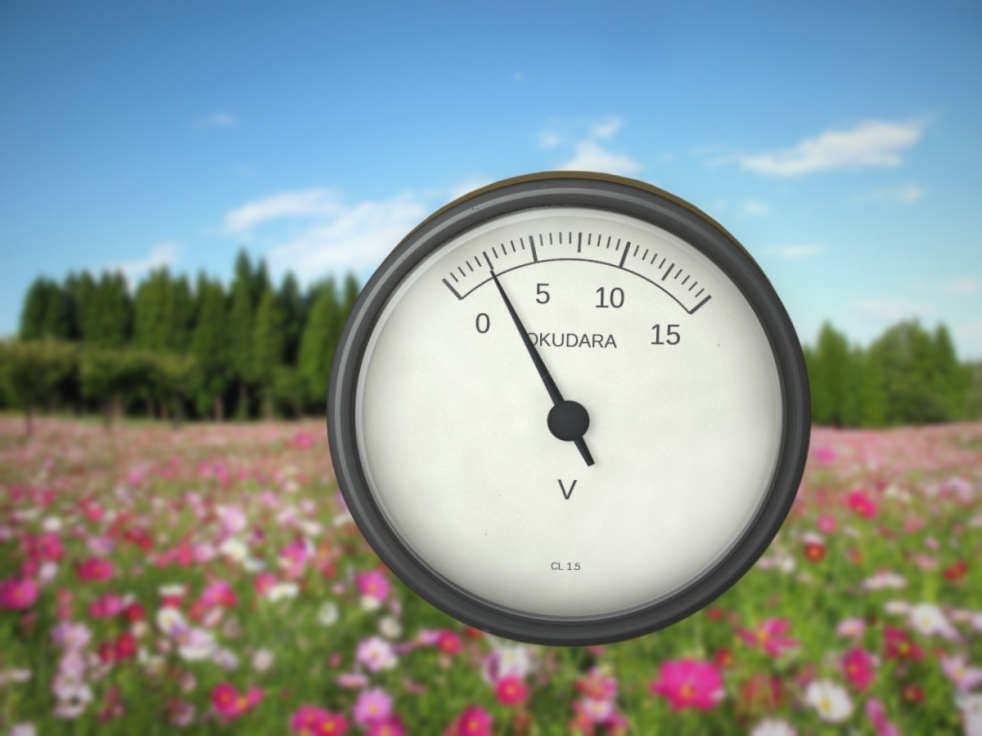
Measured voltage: 2.5 V
